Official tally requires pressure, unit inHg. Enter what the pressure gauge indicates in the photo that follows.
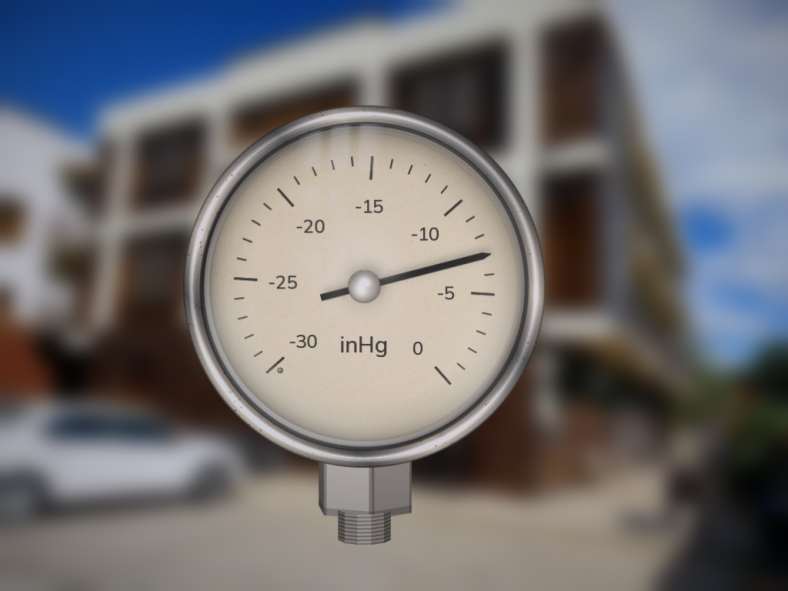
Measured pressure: -7 inHg
